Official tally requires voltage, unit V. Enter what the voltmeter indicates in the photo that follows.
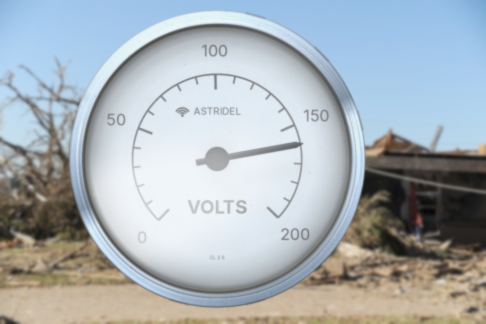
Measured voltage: 160 V
